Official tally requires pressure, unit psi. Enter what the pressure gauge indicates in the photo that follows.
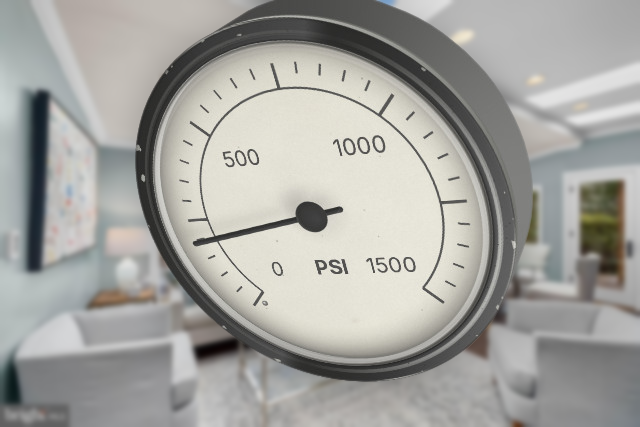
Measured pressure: 200 psi
